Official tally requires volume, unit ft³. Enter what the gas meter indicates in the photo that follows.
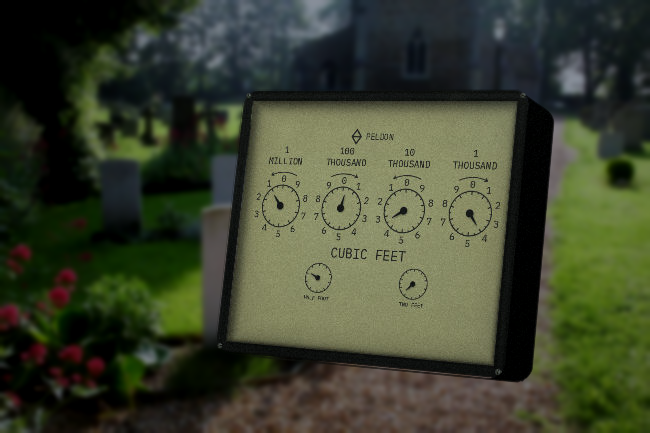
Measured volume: 103400 ft³
